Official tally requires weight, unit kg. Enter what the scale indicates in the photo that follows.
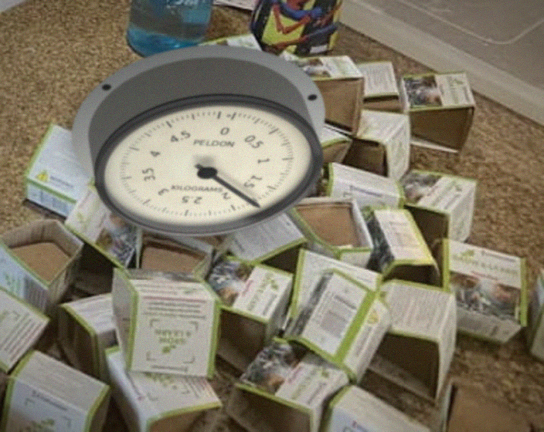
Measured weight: 1.75 kg
